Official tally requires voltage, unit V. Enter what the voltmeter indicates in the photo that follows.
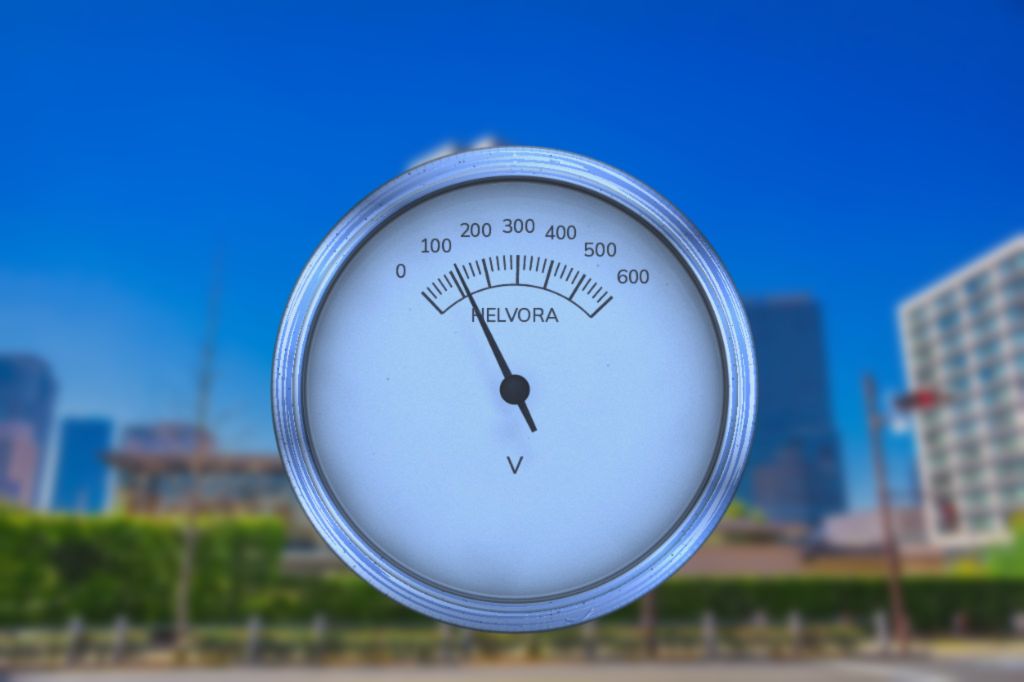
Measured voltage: 120 V
